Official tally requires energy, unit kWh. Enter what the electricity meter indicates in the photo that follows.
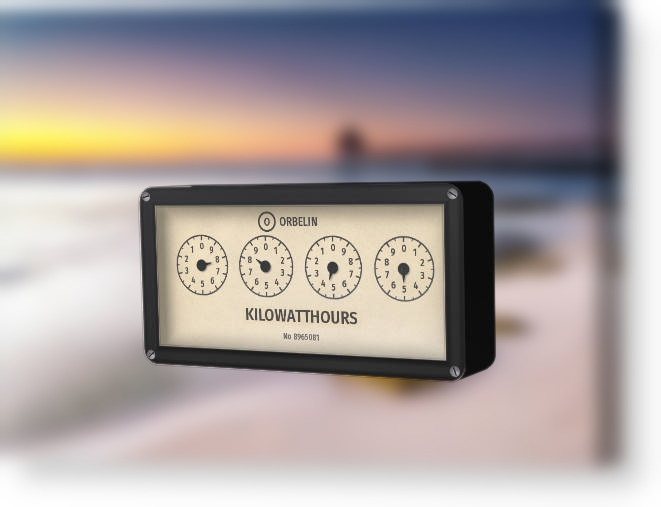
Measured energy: 7845 kWh
